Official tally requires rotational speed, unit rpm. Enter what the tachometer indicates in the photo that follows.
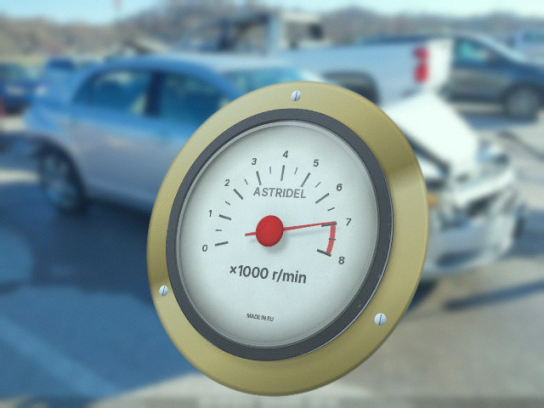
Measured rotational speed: 7000 rpm
